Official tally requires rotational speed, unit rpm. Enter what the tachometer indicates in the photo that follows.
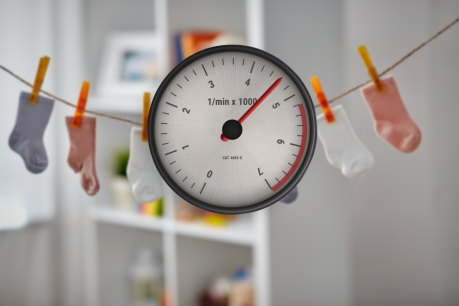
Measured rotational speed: 4600 rpm
